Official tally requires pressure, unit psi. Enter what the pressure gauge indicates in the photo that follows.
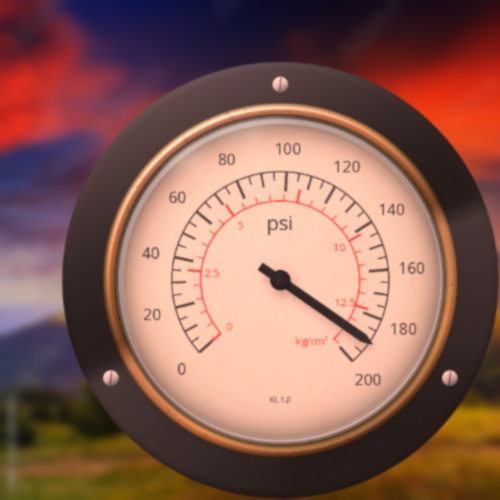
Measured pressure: 190 psi
